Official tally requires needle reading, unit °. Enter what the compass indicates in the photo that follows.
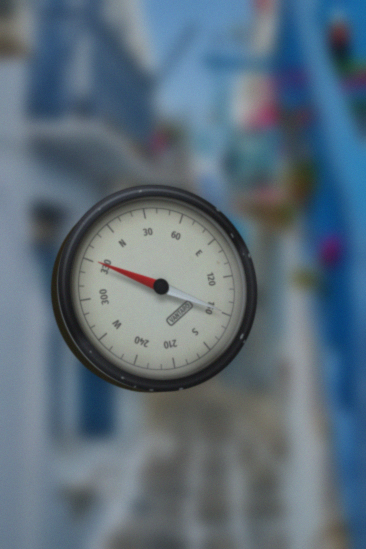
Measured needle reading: 330 °
